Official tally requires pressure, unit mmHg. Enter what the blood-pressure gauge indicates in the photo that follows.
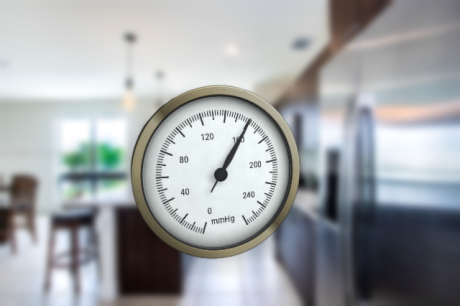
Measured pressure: 160 mmHg
